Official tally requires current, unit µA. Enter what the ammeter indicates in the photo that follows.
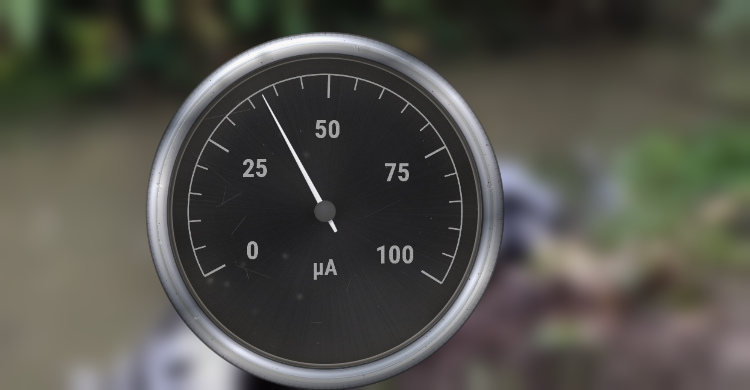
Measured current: 37.5 µA
